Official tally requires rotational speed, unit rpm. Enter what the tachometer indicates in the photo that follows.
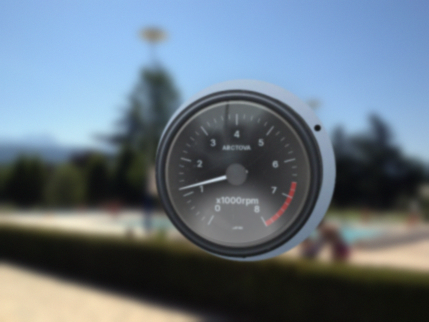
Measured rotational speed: 1200 rpm
